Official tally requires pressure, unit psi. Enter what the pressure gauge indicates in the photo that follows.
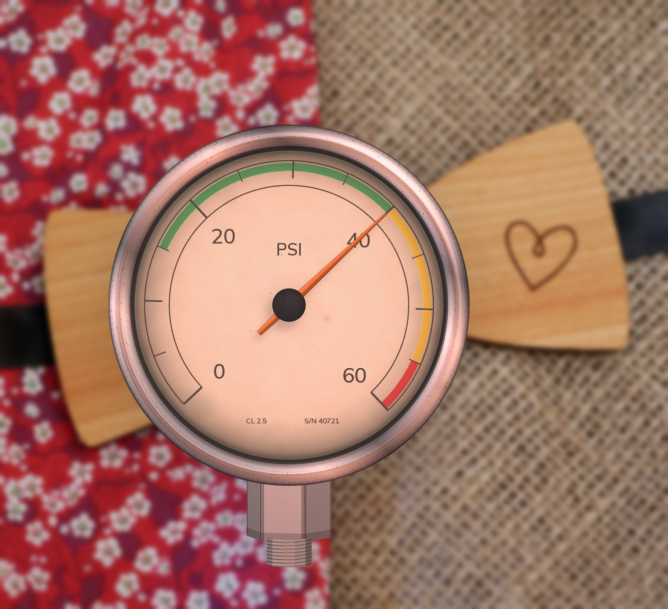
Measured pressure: 40 psi
